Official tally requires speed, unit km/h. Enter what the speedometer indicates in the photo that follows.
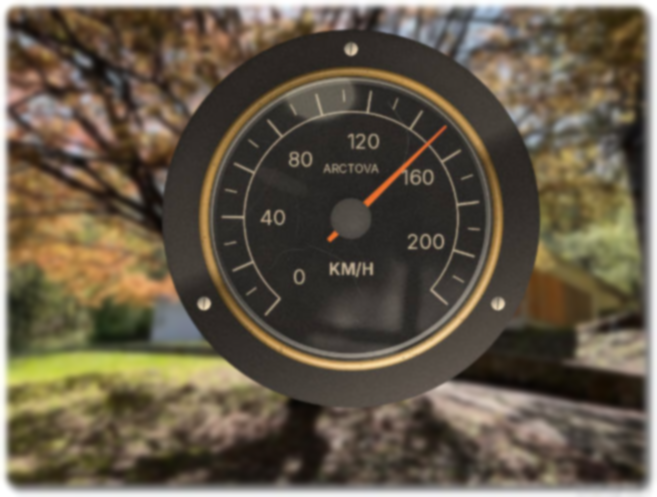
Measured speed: 150 km/h
